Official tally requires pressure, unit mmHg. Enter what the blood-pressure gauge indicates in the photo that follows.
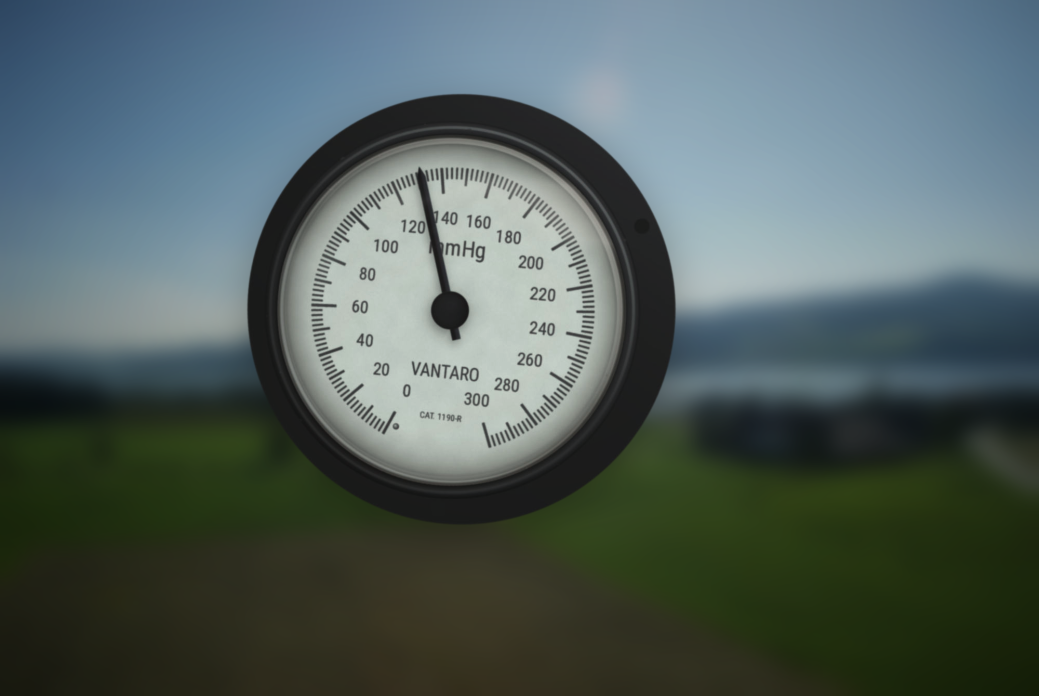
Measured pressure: 132 mmHg
